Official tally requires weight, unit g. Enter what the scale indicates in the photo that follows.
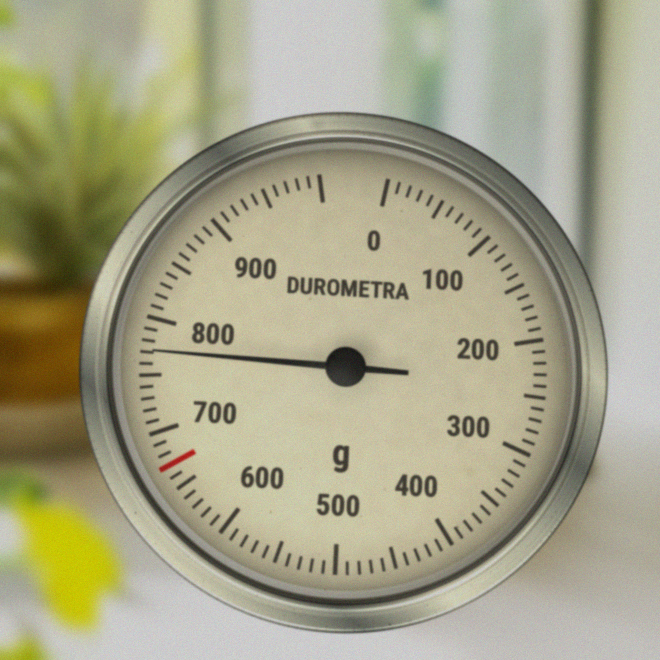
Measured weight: 770 g
